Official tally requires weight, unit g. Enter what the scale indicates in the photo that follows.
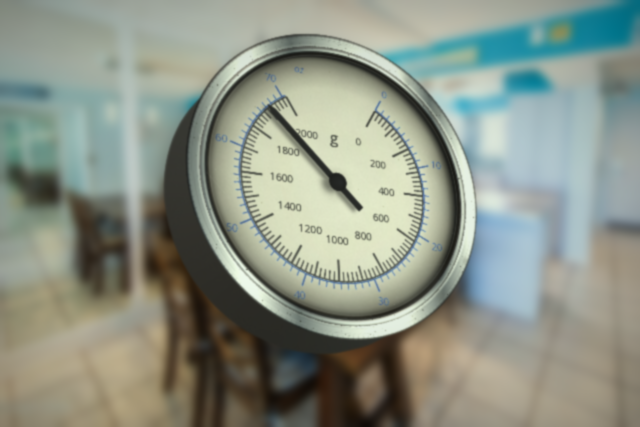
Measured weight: 1900 g
